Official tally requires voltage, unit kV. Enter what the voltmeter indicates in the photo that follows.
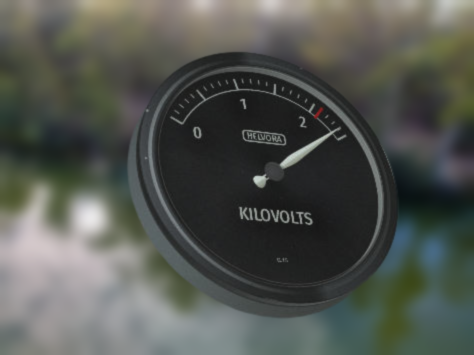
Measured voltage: 2.4 kV
